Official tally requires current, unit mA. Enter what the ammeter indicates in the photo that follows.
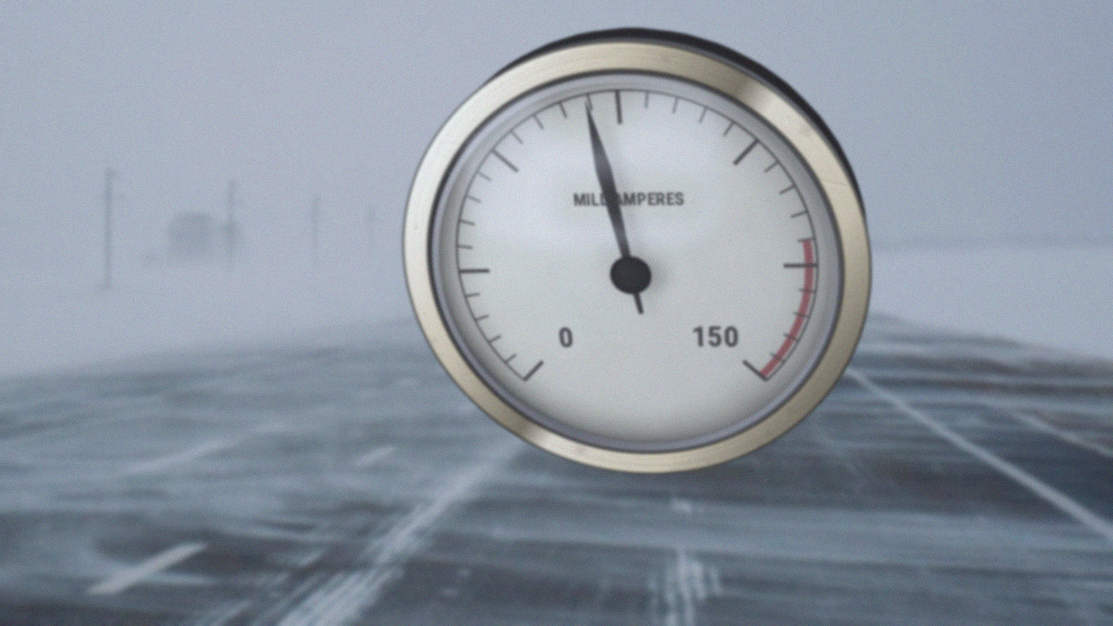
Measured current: 70 mA
